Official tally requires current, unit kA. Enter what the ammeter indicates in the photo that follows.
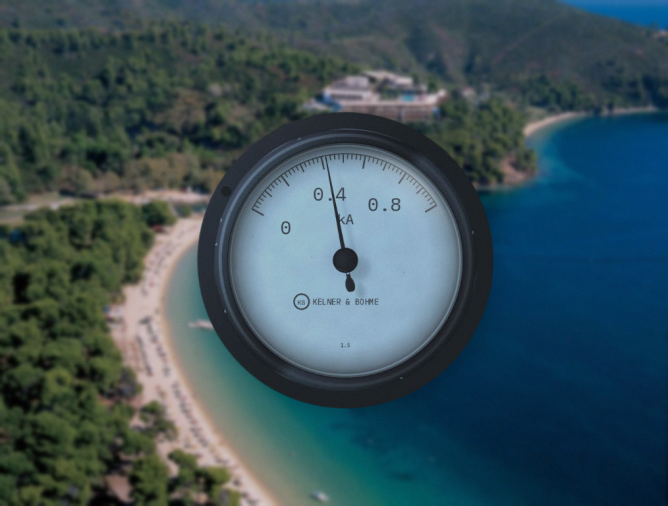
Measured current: 0.42 kA
